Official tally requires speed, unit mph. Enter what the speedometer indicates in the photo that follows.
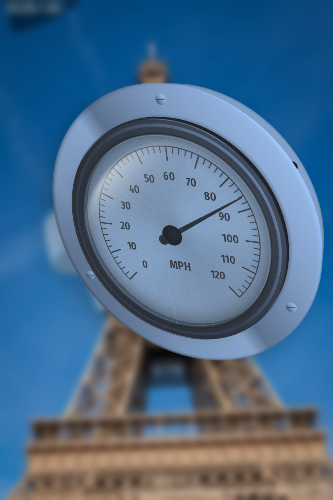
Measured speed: 86 mph
